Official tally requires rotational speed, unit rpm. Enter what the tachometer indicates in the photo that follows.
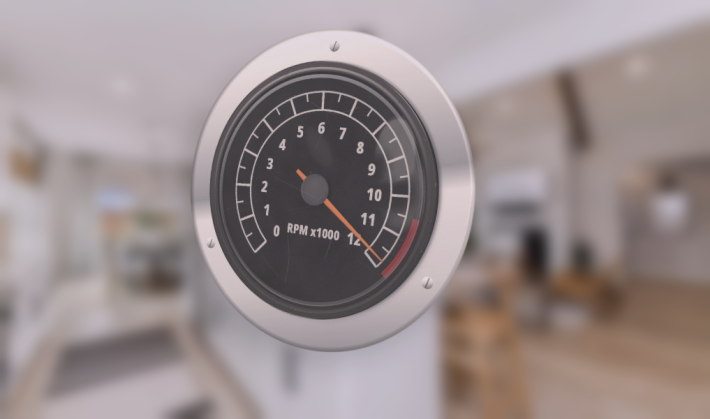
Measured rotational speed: 11750 rpm
